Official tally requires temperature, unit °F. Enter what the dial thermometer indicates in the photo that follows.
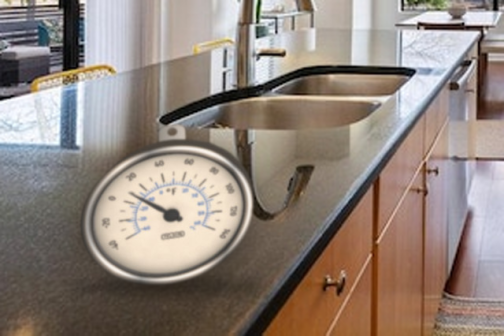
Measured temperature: 10 °F
